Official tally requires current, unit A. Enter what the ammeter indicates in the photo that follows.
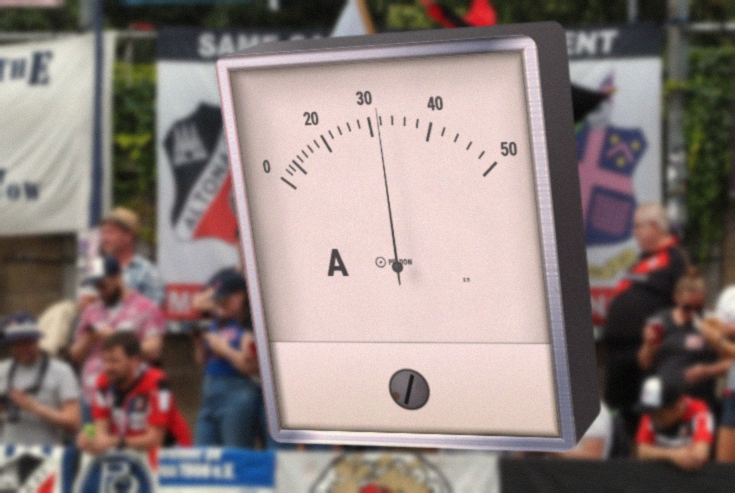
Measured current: 32 A
